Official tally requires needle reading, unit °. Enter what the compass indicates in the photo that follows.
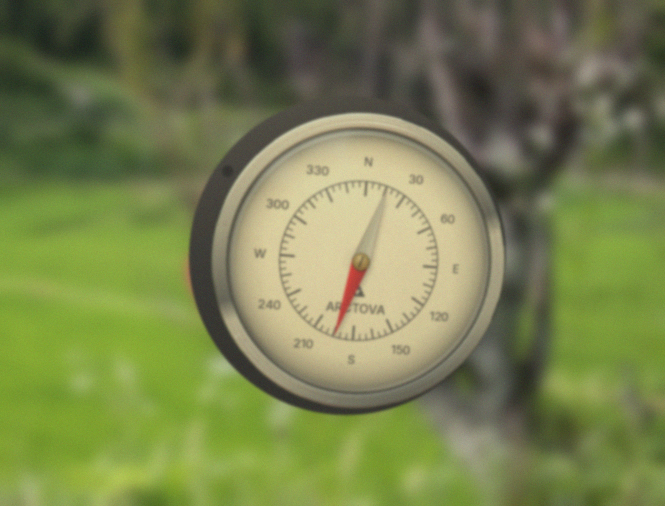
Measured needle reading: 195 °
